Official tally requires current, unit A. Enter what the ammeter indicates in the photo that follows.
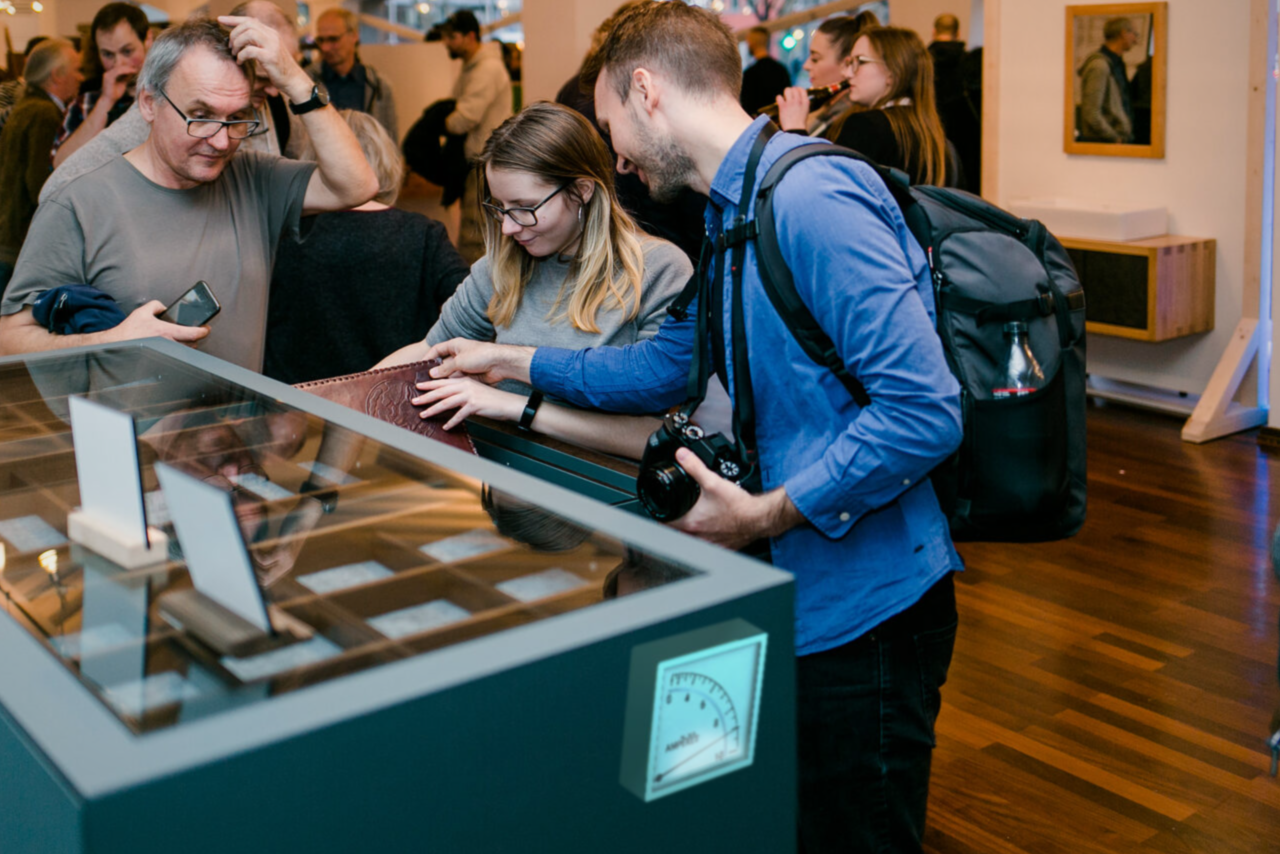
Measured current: 9 A
